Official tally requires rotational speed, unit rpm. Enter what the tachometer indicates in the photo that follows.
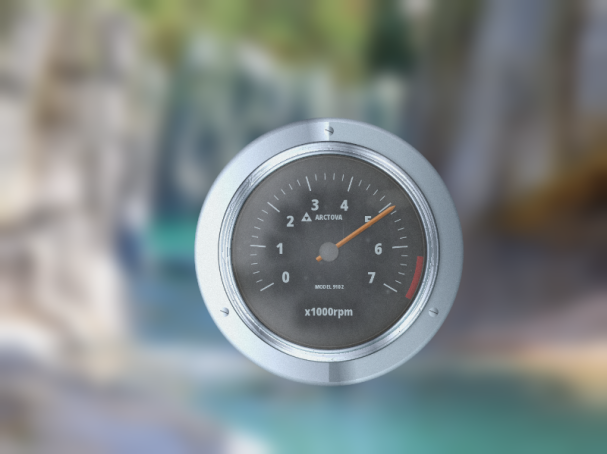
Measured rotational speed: 5100 rpm
